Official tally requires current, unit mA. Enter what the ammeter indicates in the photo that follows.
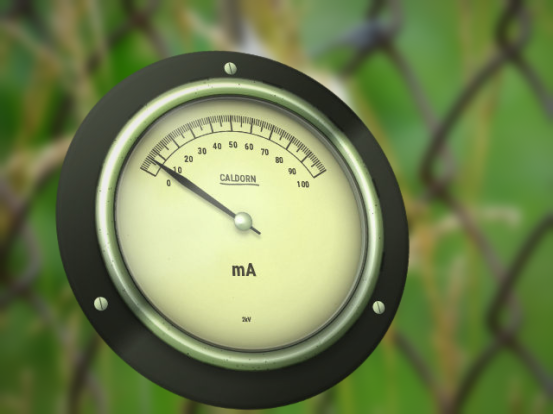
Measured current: 5 mA
